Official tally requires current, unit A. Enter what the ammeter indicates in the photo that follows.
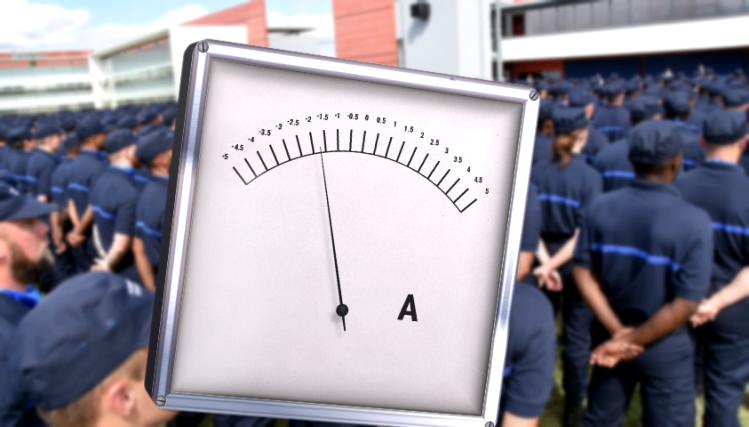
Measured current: -1.75 A
